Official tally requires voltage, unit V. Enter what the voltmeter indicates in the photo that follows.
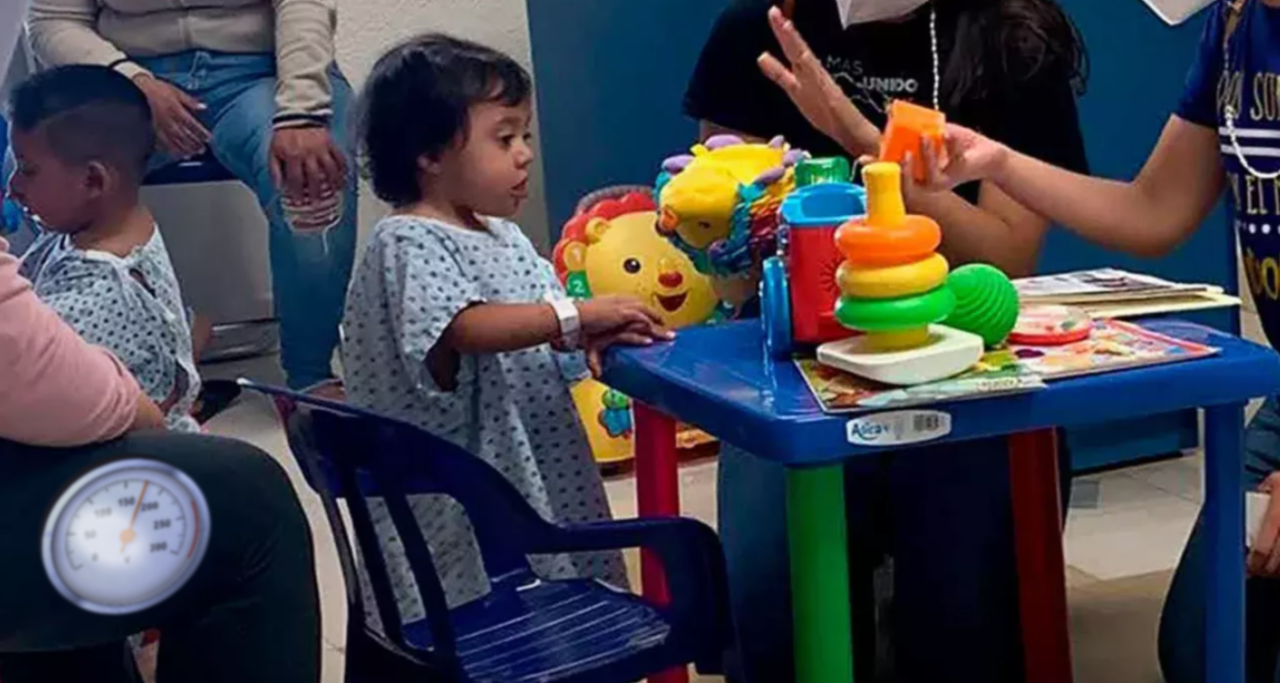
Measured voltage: 175 V
